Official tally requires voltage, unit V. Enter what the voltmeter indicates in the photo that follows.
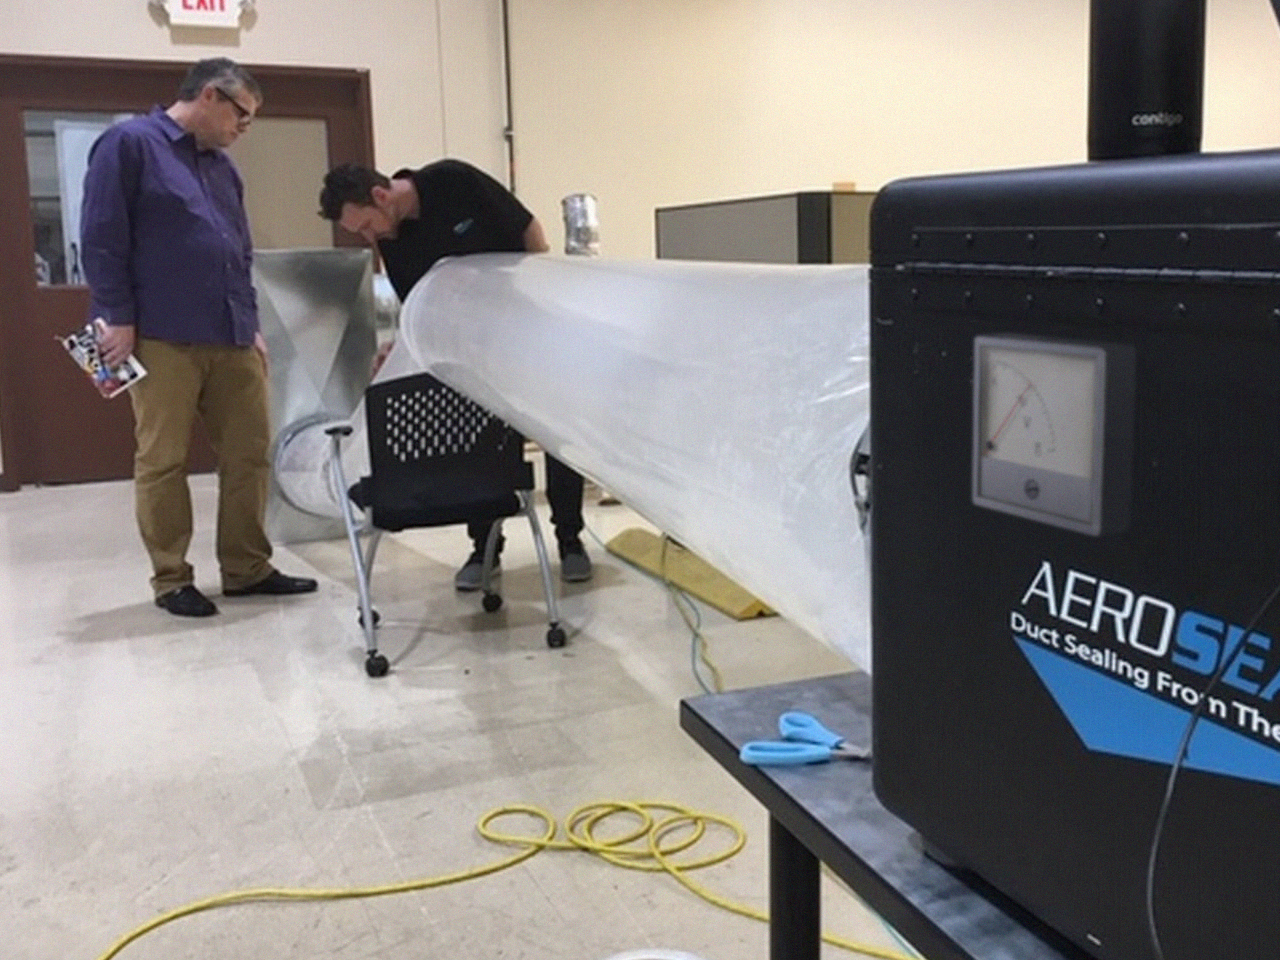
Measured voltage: 40 V
